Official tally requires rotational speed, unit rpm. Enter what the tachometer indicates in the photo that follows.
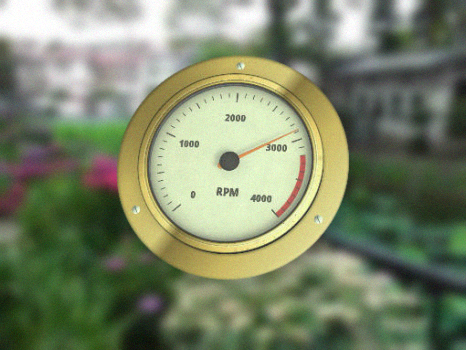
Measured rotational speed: 2900 rpm
